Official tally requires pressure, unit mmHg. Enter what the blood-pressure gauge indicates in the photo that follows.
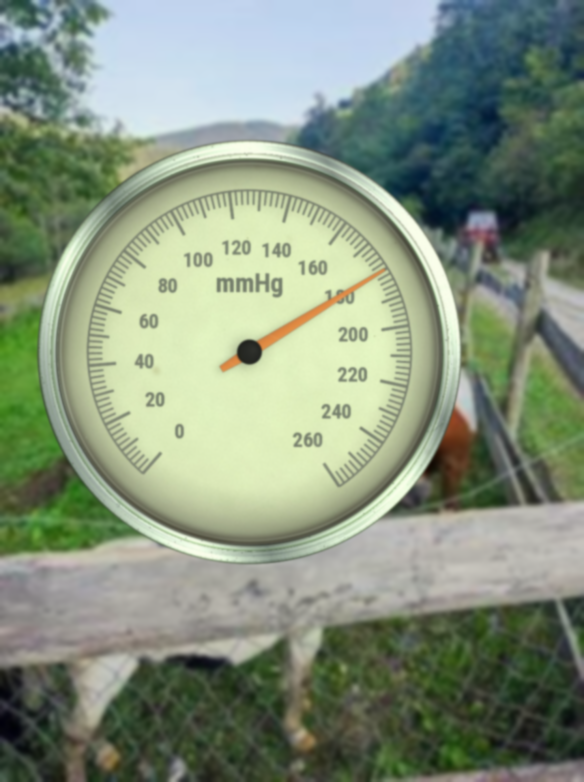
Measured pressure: 180 mmHg
